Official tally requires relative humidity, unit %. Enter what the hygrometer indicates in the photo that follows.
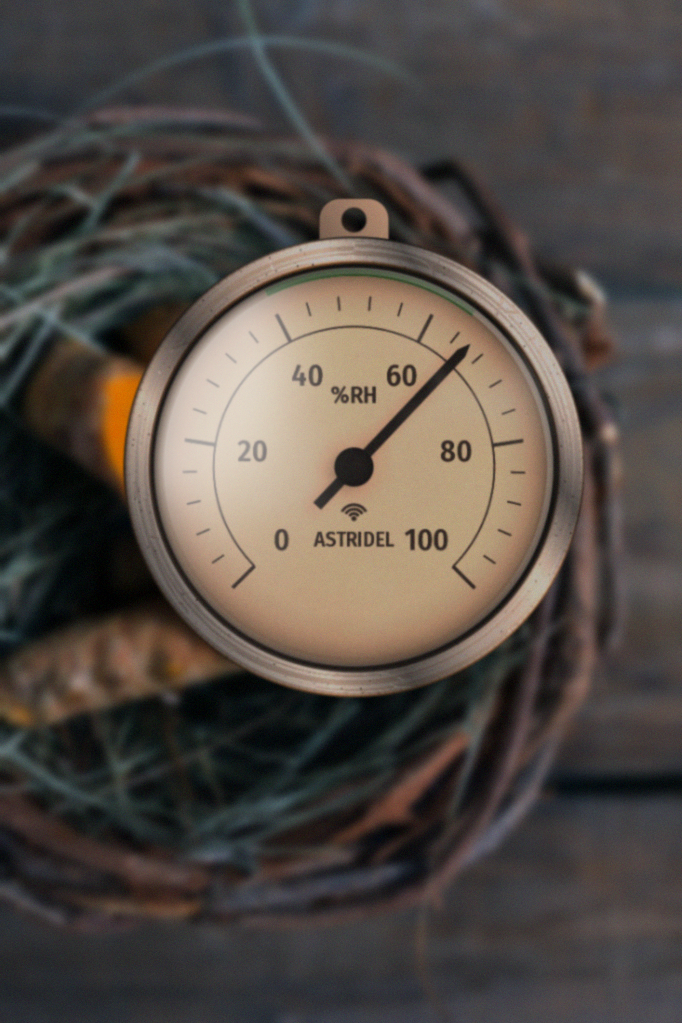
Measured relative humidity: 66 %
